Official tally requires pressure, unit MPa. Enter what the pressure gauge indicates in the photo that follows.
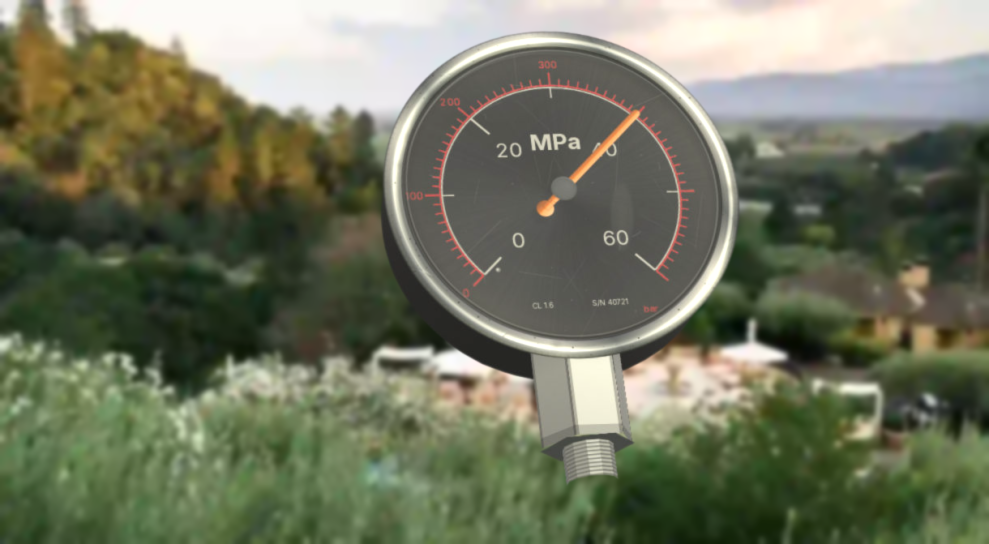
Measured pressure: 40 MPa
